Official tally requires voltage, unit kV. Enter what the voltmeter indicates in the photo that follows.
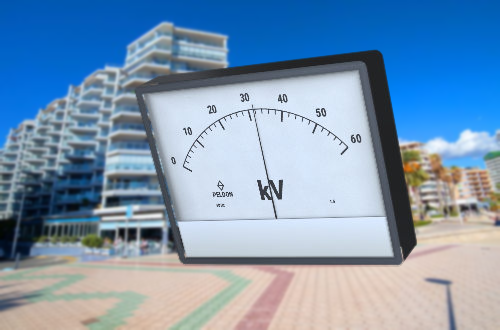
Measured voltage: 32 kV
